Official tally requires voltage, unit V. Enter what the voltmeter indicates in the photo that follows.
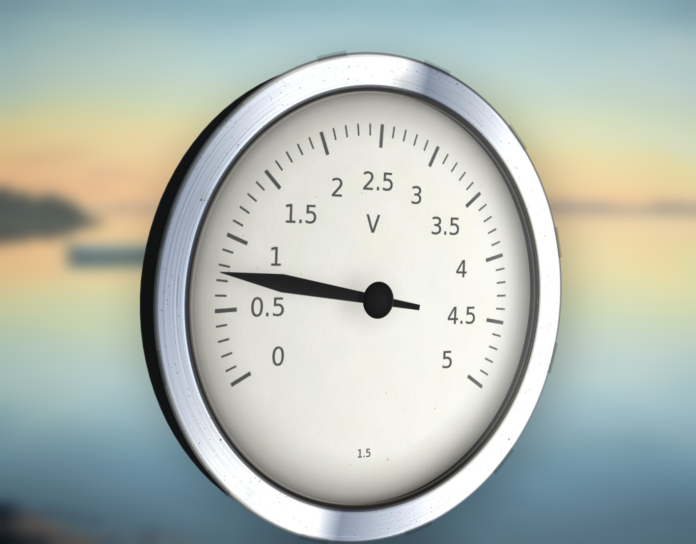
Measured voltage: 0.75 V
